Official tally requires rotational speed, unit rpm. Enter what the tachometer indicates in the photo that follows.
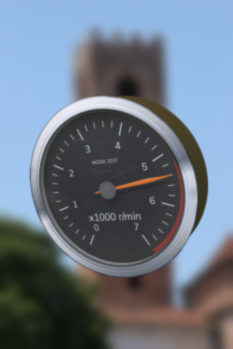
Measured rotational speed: 5400 rpm
